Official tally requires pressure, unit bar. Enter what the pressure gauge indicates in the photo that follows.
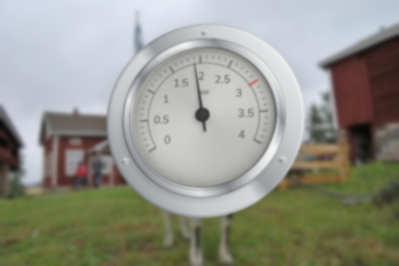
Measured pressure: 1.9 bar
